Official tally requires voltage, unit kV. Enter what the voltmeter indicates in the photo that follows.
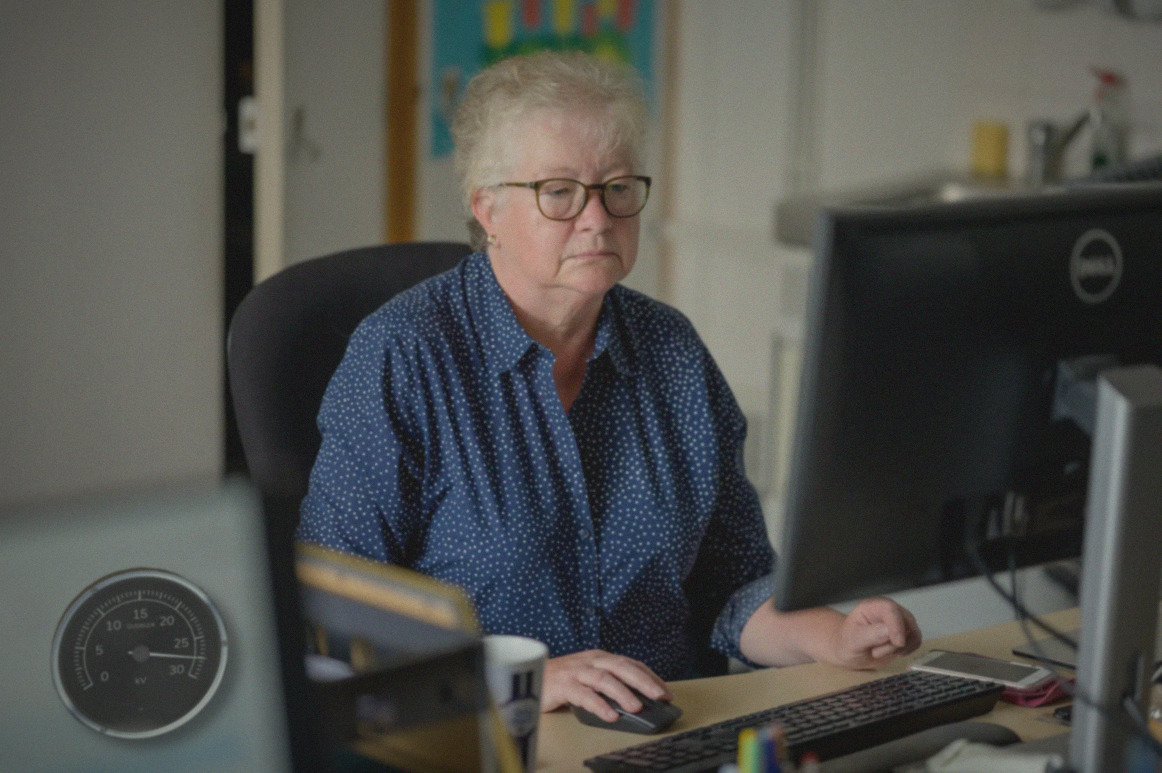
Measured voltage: 27.5 kV
